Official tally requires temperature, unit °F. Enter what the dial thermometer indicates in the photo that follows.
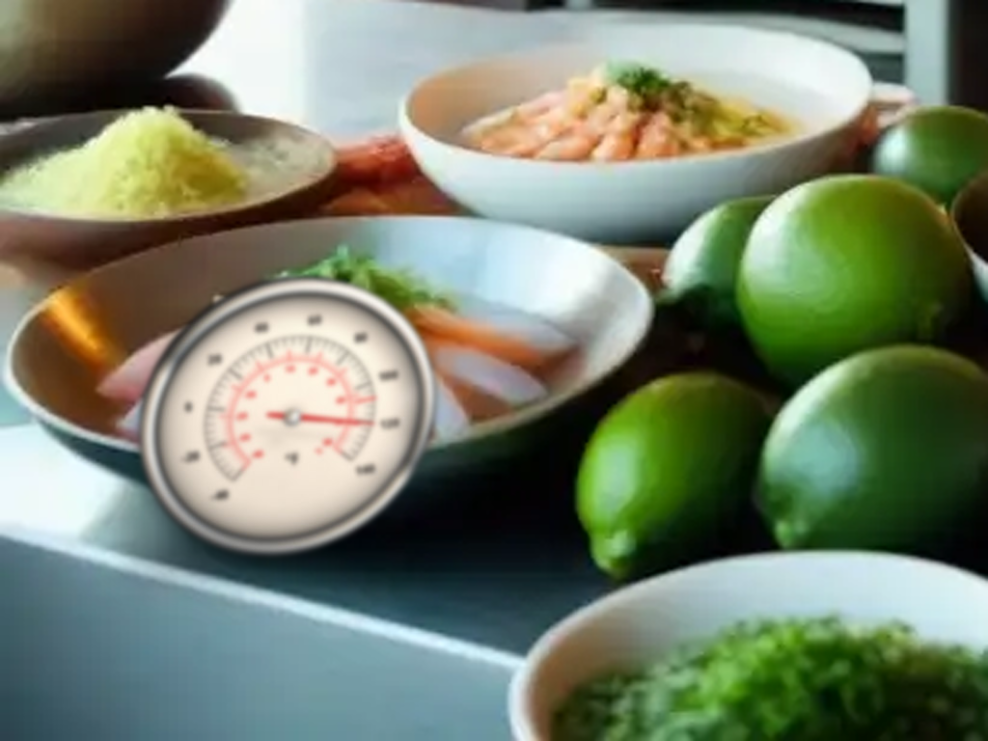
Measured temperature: 120 °F
